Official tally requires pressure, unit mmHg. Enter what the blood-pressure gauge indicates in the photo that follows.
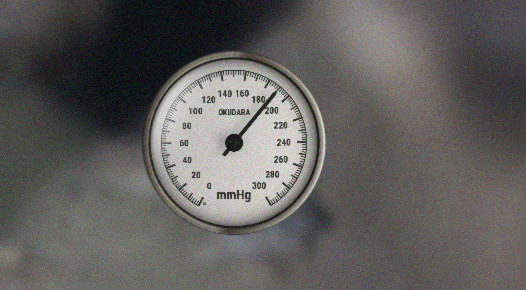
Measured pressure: 190 mmHg
